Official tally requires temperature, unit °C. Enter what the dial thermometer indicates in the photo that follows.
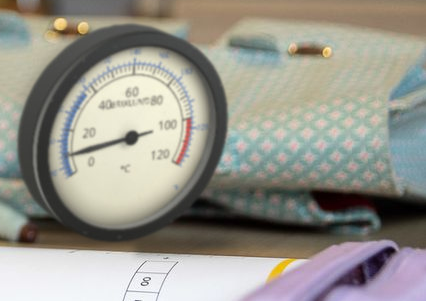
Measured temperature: 10 °C
